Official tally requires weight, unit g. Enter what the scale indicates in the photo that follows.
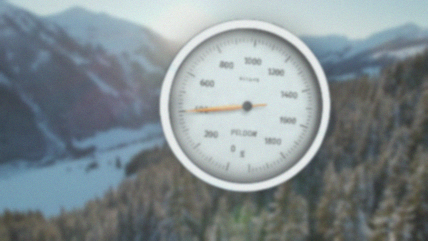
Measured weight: 400 g
